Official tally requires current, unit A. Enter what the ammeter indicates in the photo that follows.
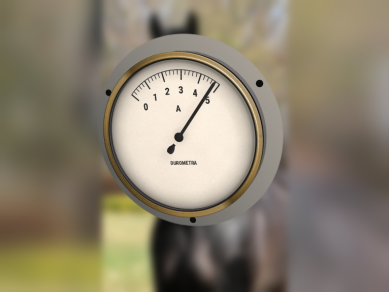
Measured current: 4.8 A
